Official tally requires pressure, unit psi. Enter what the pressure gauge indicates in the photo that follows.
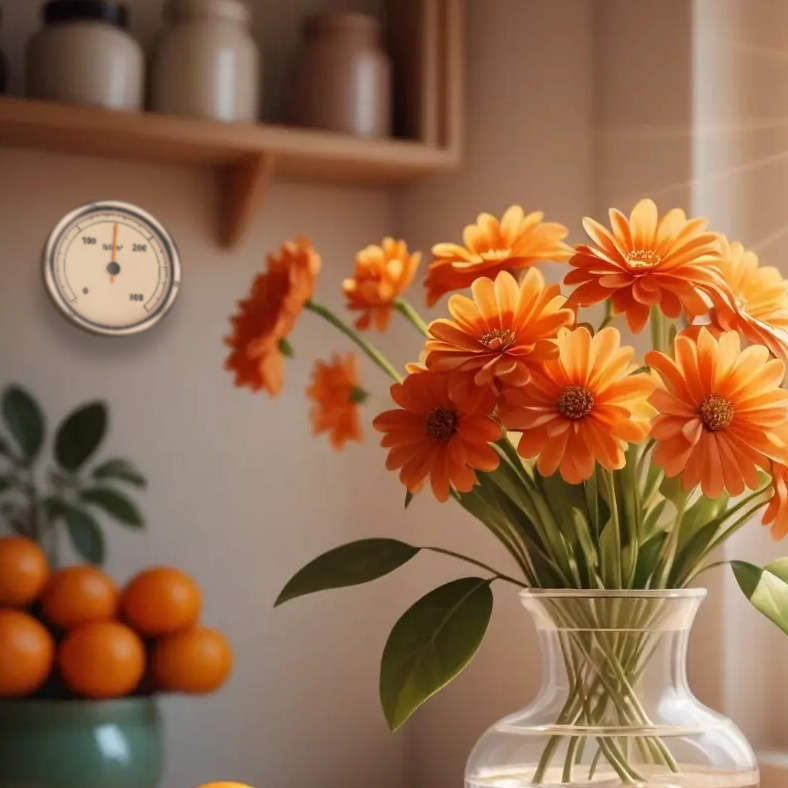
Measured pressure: 150 psi
